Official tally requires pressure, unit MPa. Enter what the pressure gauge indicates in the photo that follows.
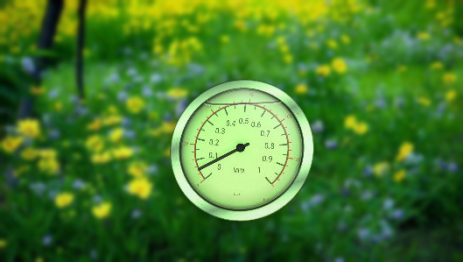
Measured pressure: 0.05 MPa
